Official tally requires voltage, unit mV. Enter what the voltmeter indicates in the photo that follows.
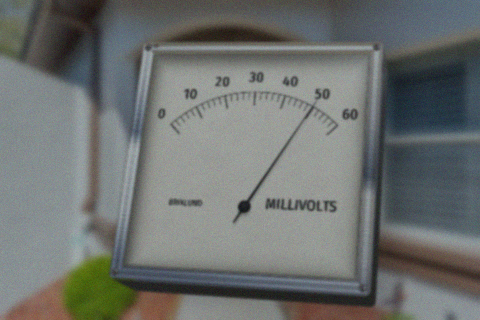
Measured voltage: 50 mV
